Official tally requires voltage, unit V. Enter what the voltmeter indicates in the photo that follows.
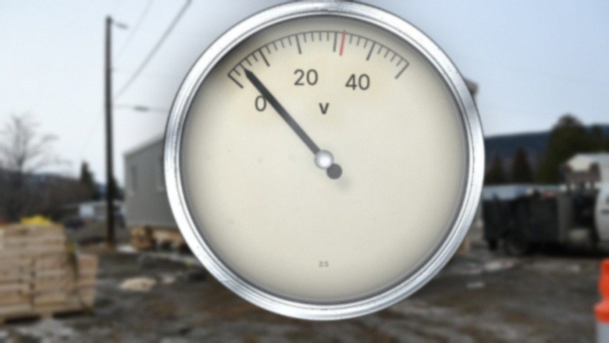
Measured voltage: 4 V
